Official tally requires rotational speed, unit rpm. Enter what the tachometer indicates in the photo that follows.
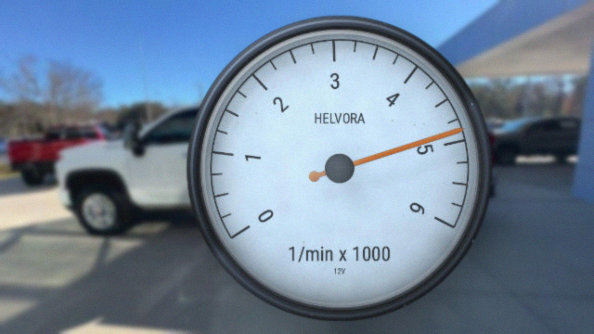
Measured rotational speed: 4875 rpm
